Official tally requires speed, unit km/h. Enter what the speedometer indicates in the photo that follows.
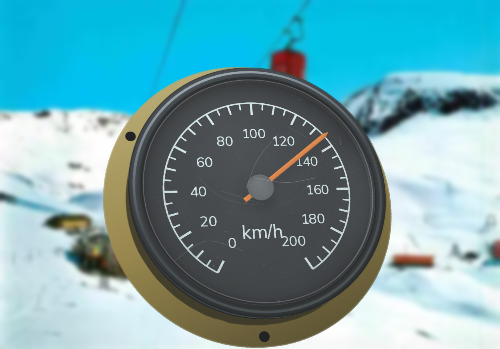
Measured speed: 135 km/h
